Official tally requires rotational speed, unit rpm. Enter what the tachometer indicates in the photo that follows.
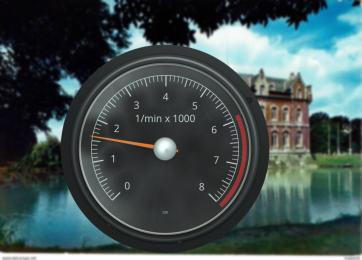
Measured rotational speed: 1600 rpm
